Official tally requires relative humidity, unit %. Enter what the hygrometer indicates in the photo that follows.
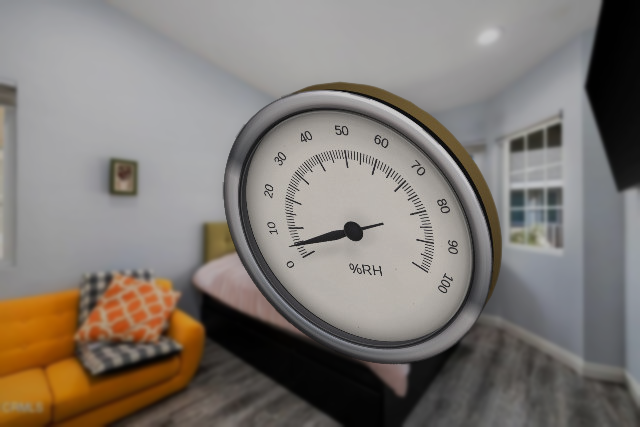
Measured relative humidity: 5 %
